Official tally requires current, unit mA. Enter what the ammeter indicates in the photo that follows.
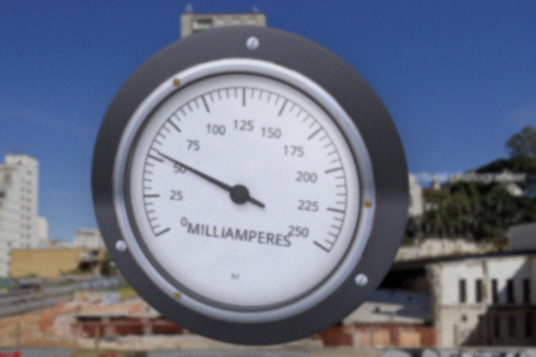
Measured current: 55 mA
